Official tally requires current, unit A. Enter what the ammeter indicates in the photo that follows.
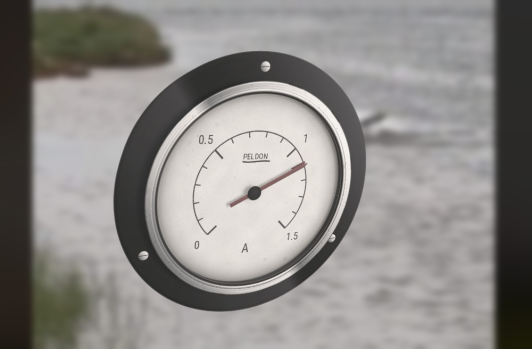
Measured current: 1.1 A
